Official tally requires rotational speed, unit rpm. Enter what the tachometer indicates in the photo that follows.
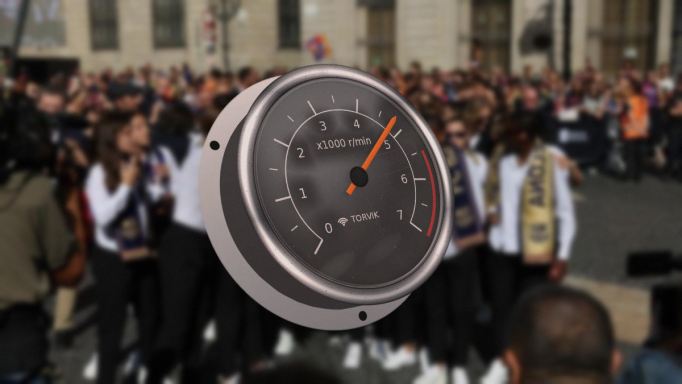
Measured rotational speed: 4750 rpm
